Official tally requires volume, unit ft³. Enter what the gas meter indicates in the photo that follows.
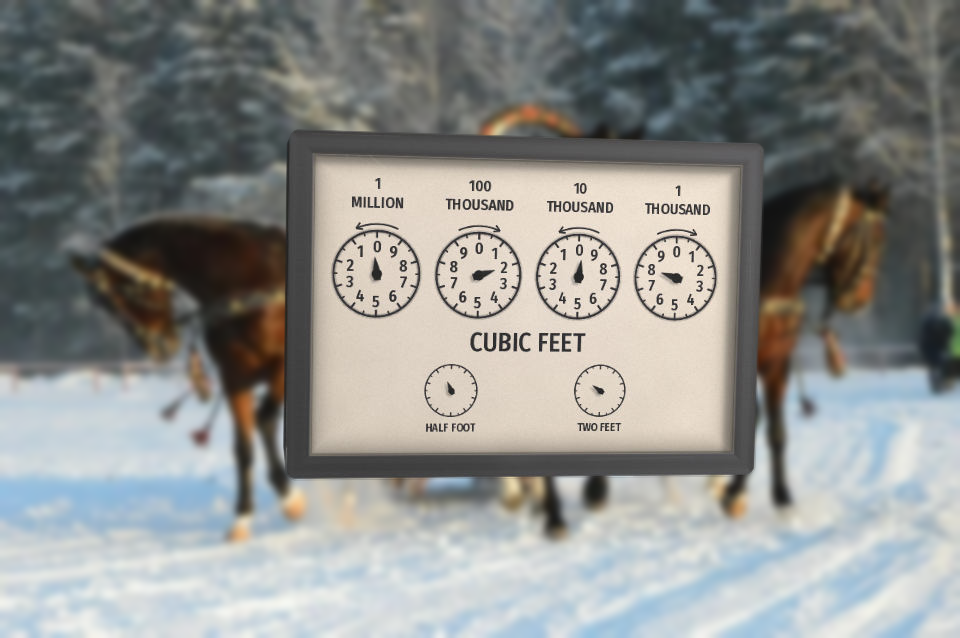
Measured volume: 19800 ft³
